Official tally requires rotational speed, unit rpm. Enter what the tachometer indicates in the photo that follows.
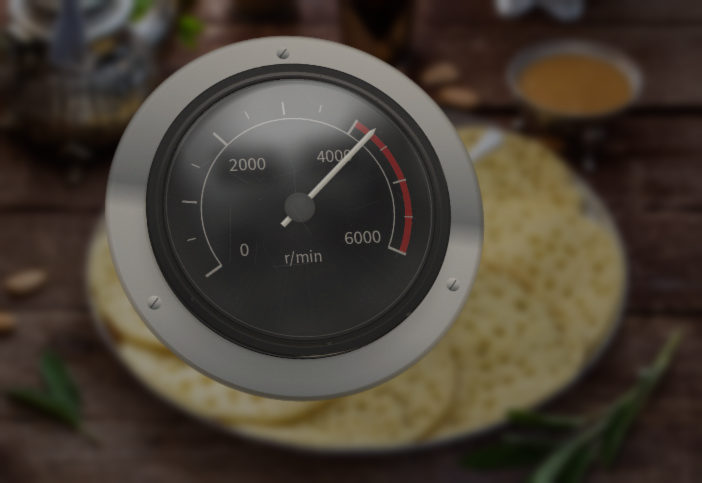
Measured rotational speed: 4250 rpm
